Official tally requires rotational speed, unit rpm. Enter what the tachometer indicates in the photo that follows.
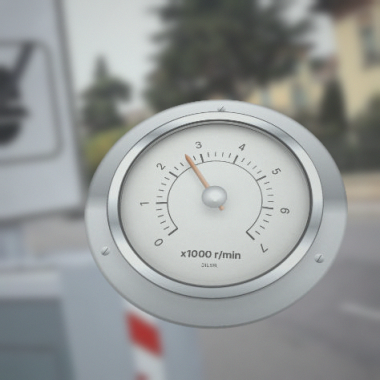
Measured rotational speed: 2600 rpm
